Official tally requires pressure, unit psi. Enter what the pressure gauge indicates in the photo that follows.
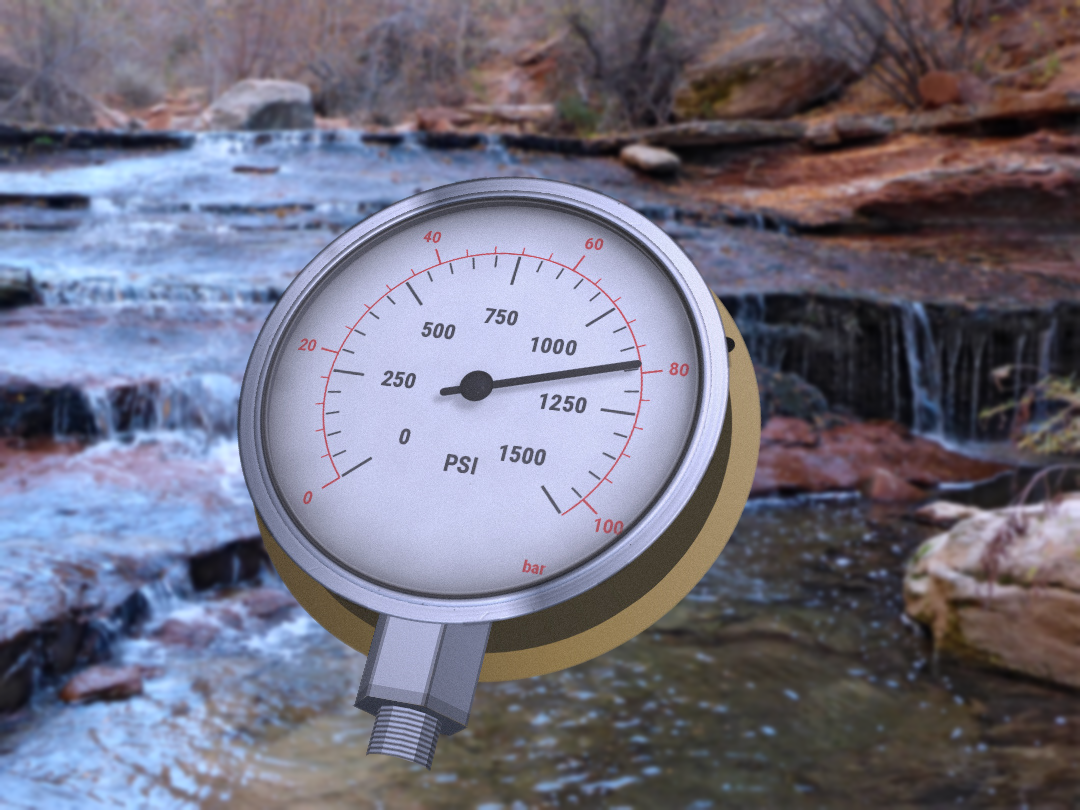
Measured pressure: 1150 psi
